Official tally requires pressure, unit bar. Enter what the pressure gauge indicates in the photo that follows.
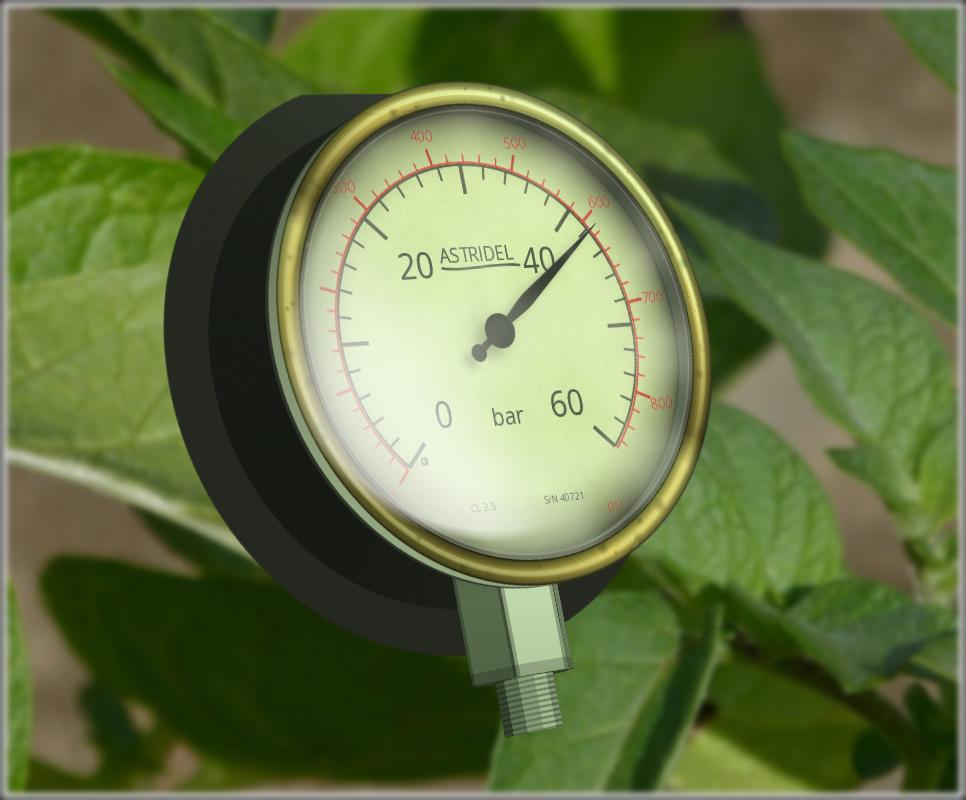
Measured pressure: 42 bar
